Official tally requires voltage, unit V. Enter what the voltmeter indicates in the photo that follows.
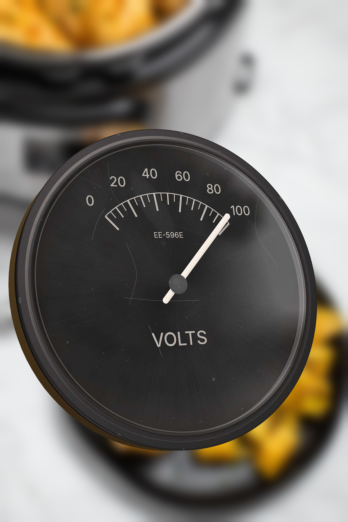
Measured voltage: 95 V
